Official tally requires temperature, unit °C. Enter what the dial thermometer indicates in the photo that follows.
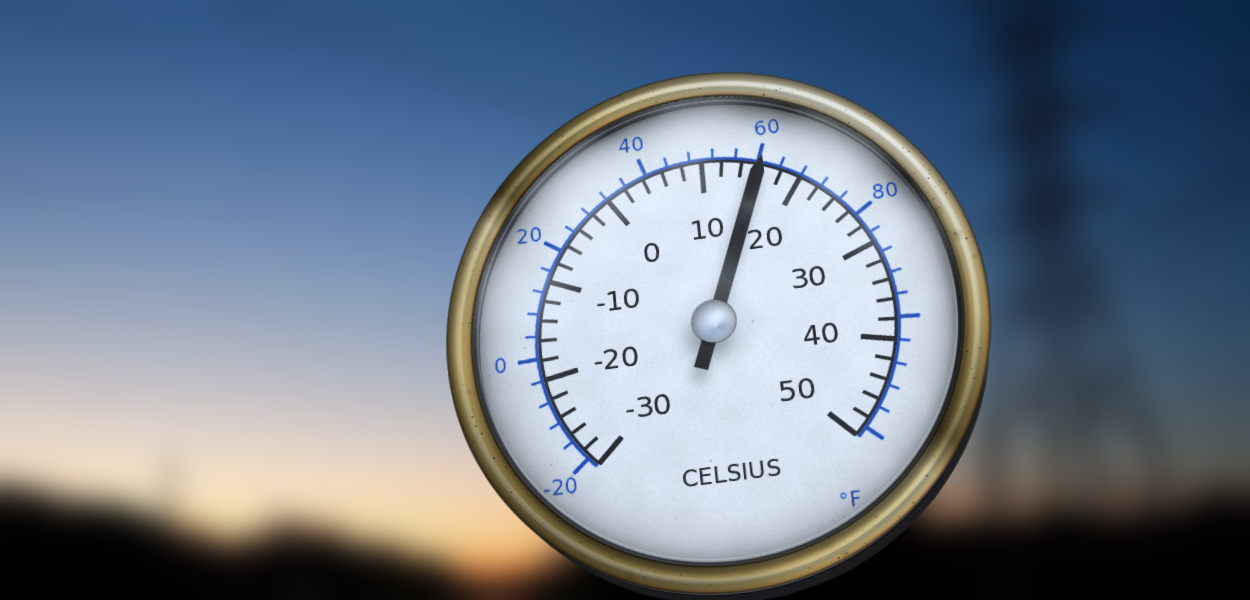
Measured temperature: 16 °C
